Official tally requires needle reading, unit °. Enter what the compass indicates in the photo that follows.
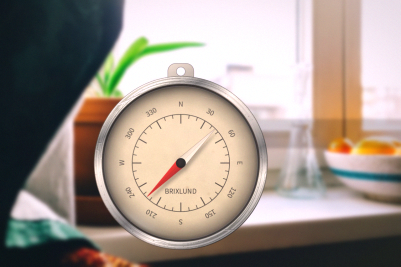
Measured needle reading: 225 °
